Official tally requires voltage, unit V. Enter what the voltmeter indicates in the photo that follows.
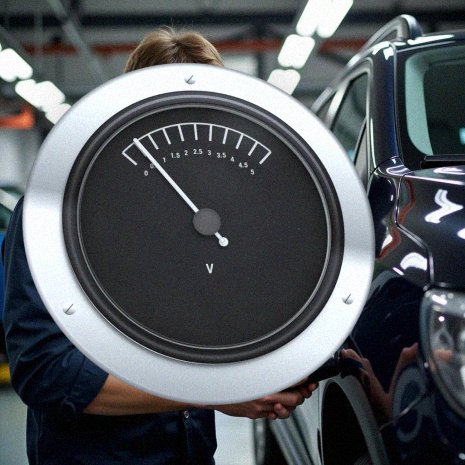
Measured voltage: 0.5 V
